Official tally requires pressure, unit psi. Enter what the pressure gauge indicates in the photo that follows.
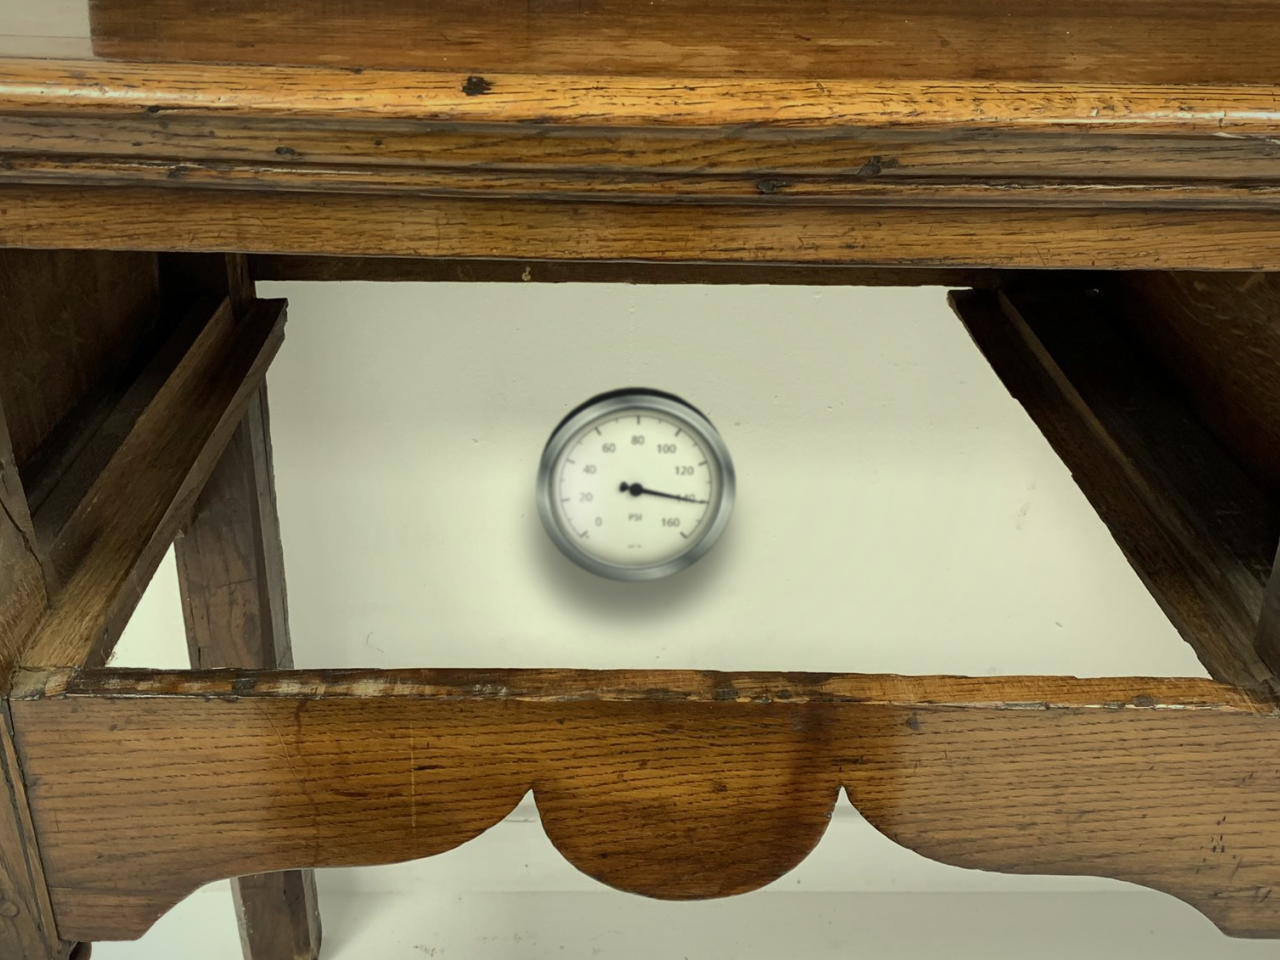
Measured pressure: 140 psi
